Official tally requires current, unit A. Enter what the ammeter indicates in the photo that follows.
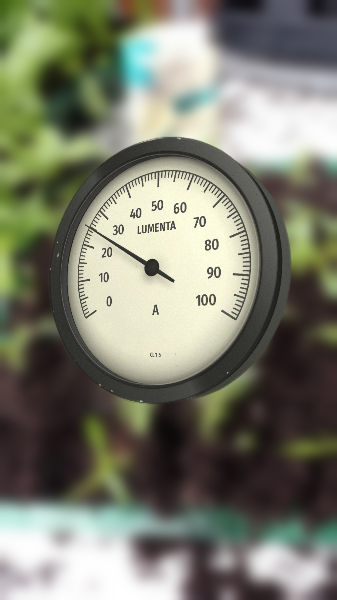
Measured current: 25 A
